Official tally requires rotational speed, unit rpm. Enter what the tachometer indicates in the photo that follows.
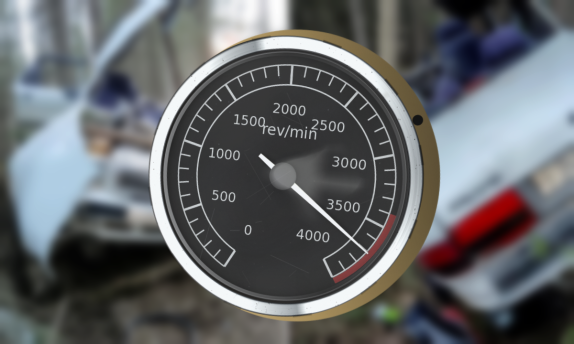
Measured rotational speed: 3700 rpm
